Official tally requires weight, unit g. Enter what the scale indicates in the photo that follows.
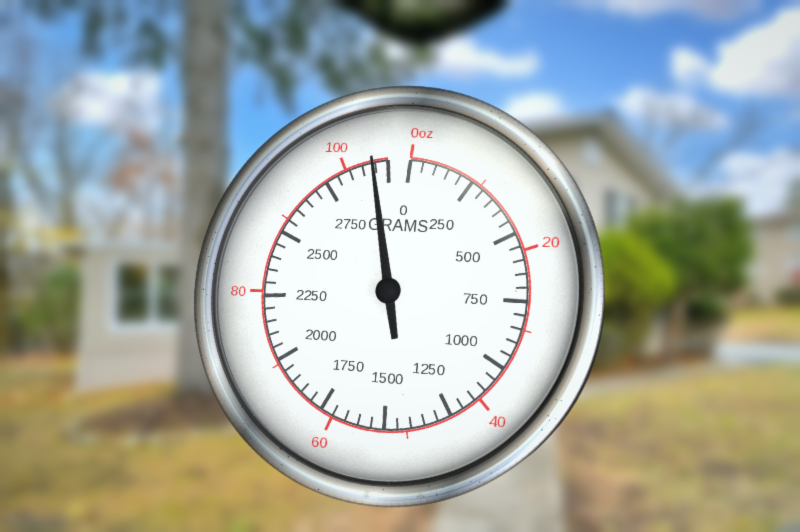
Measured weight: 2950 g
